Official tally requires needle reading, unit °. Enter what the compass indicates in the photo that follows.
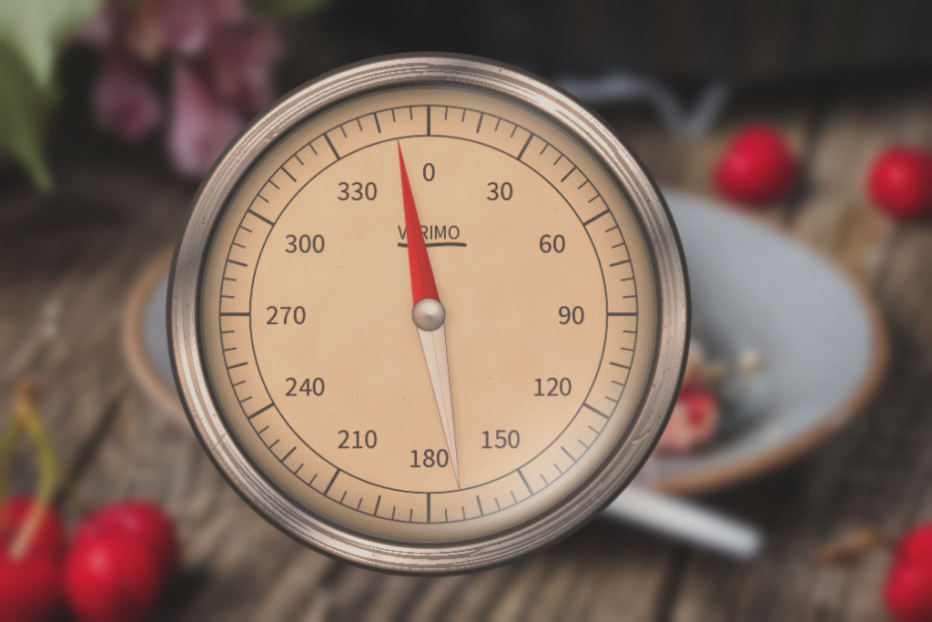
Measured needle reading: 350 °
